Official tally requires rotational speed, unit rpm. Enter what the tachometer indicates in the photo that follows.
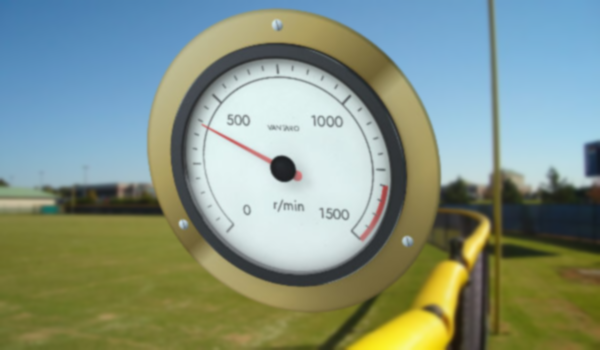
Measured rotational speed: 400 rpm
